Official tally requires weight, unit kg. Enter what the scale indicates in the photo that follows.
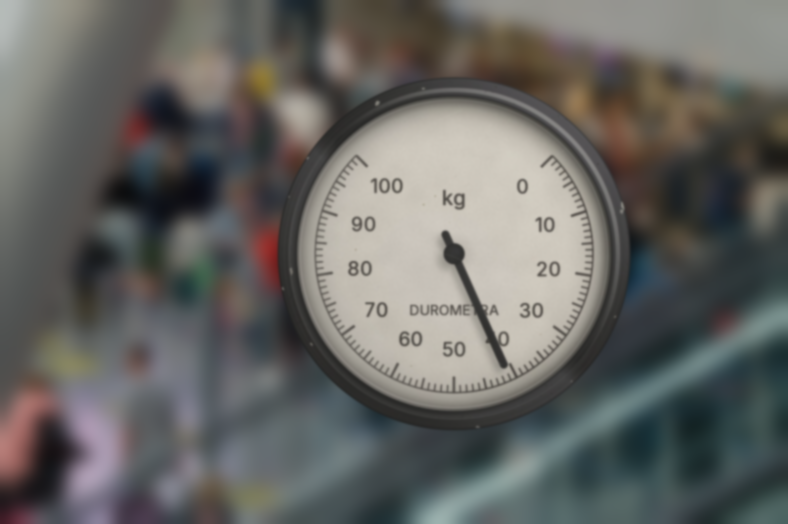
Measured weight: 41 kg
